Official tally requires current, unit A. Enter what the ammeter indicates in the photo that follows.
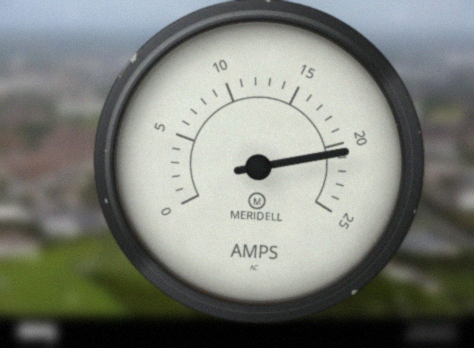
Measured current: 20.5 A
